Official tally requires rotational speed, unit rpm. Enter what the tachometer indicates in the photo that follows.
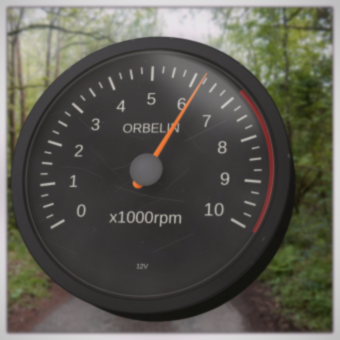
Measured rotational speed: 6250 rpm
